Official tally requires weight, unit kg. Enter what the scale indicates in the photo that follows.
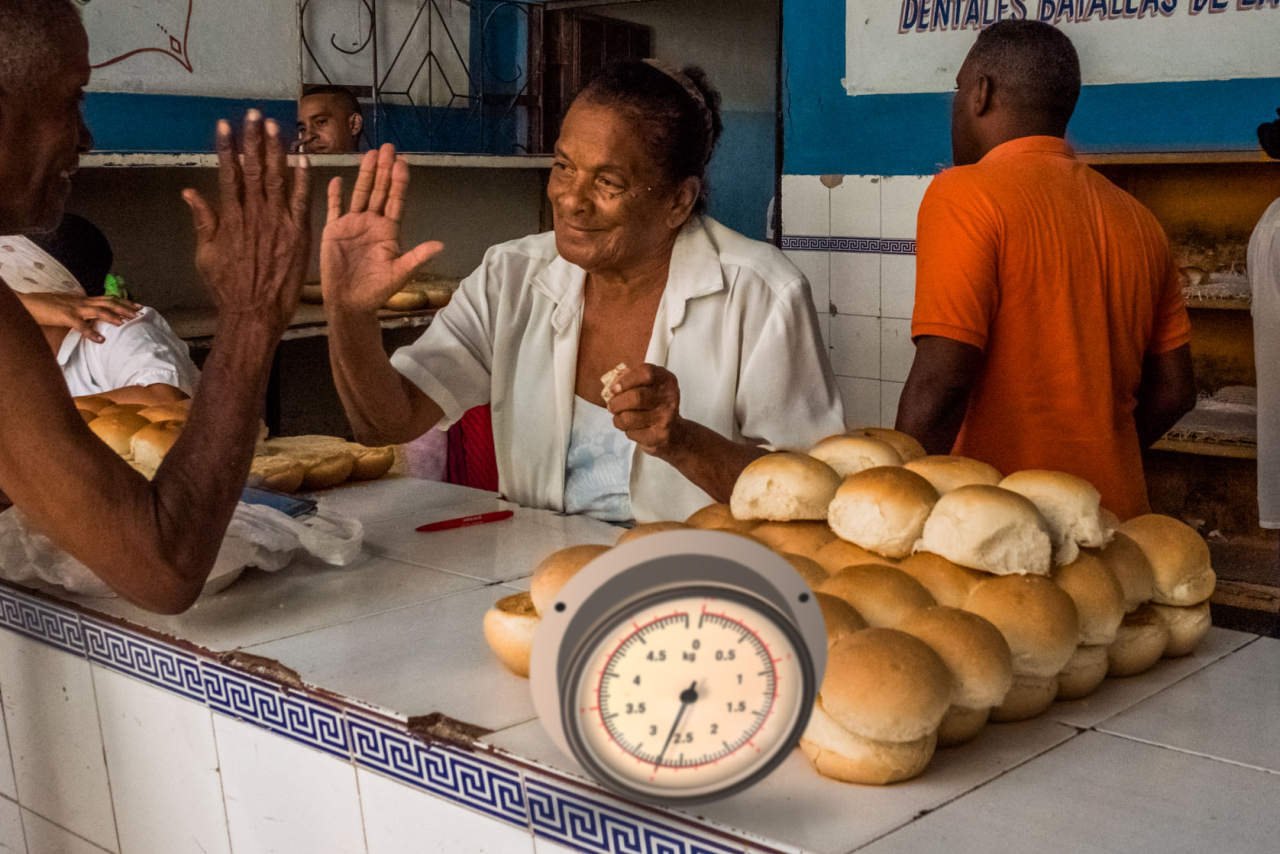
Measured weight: 2.75 kg
